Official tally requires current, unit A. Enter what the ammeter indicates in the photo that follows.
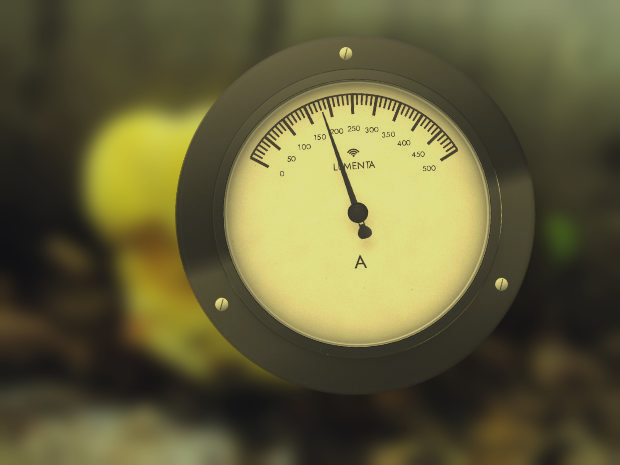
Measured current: 180 A
